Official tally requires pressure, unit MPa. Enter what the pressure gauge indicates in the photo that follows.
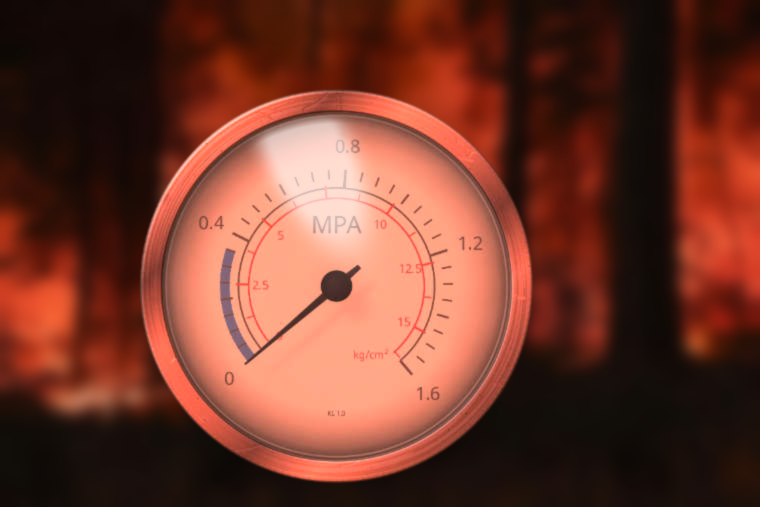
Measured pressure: 0 MPa
